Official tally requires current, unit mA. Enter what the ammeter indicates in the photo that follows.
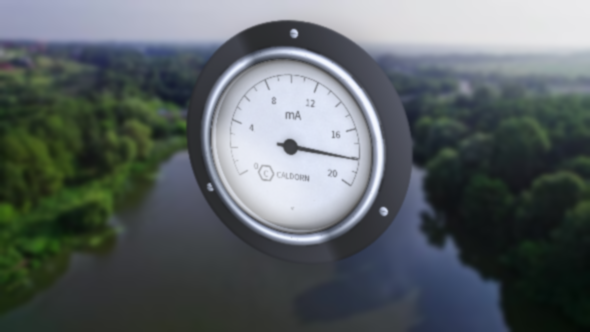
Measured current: 18 mA
